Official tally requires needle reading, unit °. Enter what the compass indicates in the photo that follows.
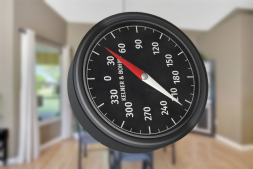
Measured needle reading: 40 °
